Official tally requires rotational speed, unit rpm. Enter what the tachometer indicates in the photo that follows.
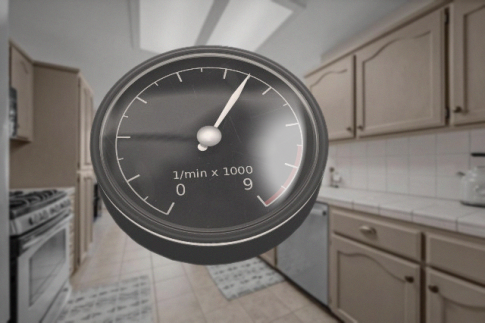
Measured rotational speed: 5500 rpm
